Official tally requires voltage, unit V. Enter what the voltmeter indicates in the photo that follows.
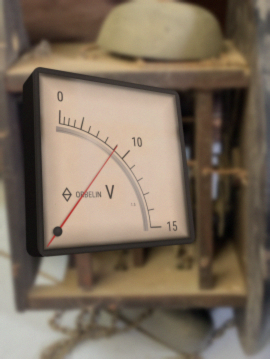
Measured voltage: 9 V
